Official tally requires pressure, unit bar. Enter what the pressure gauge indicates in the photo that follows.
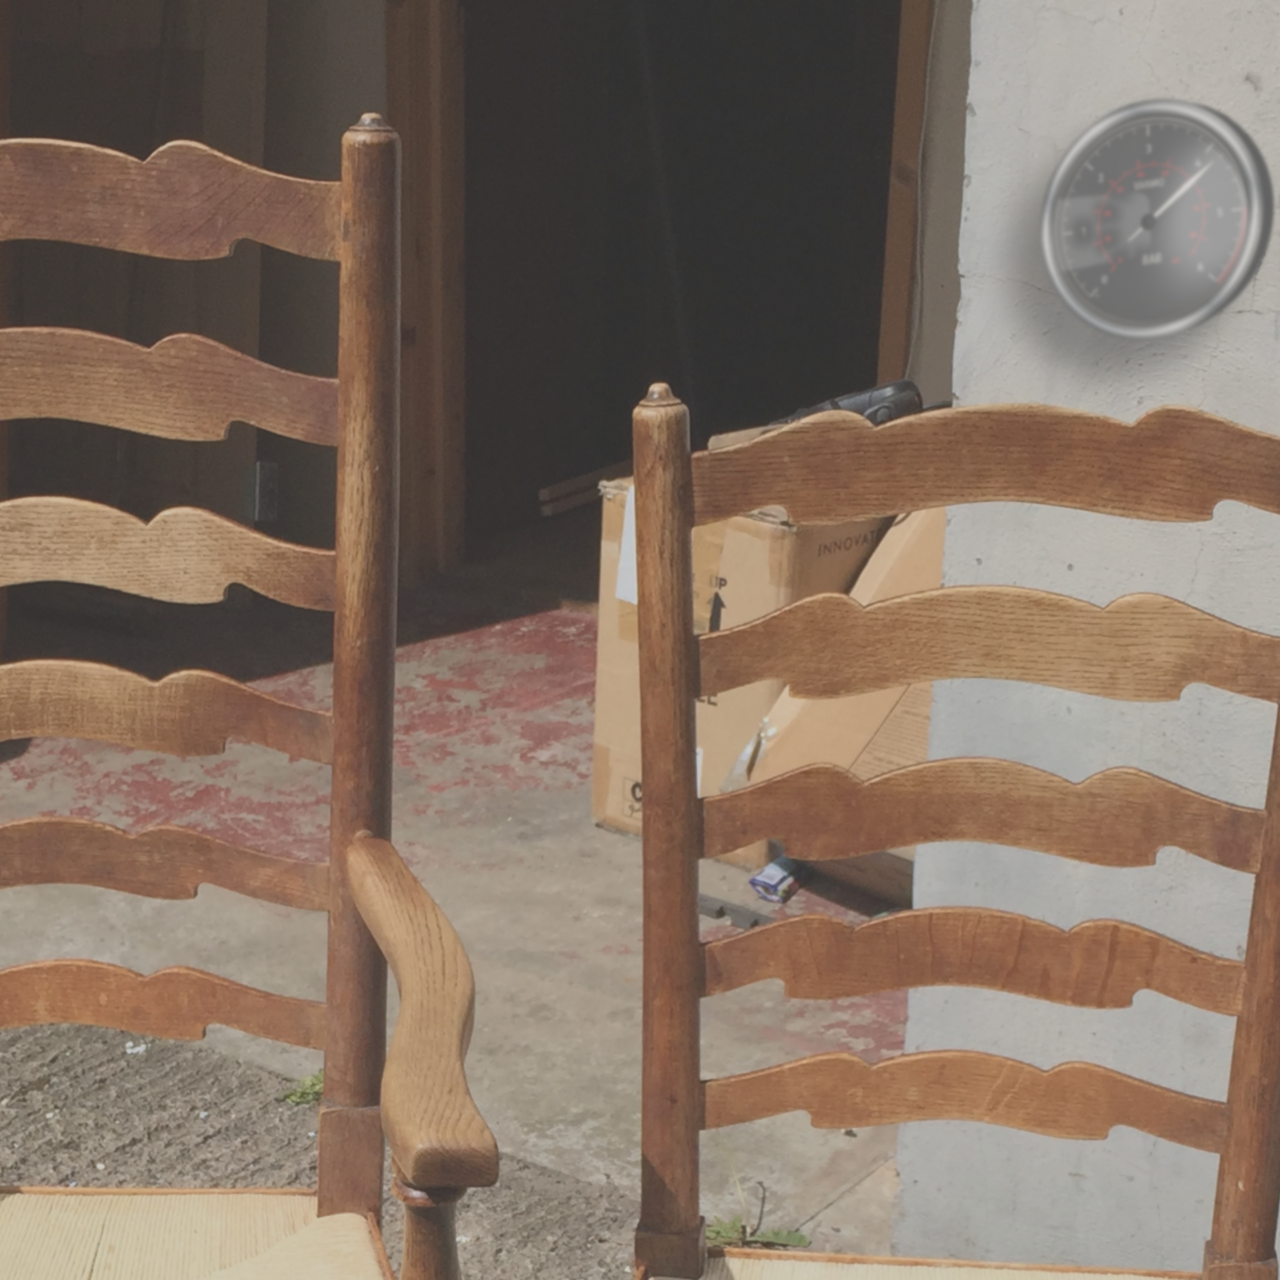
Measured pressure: 4.2 bar
